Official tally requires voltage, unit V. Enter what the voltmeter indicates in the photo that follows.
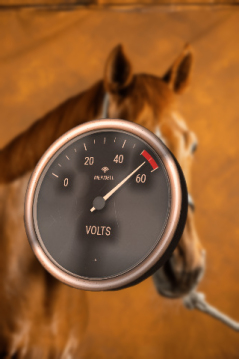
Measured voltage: 55 V
